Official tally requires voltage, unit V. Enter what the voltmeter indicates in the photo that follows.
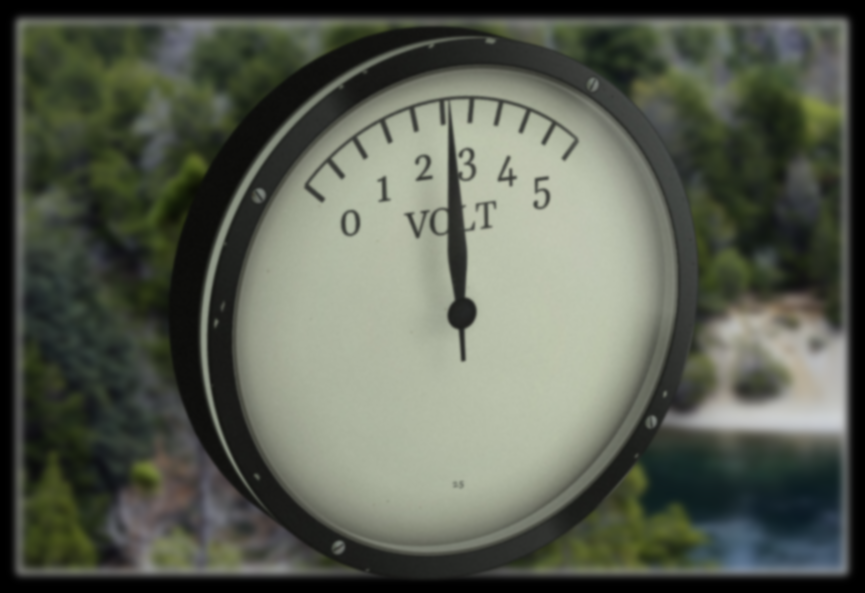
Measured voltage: 2.5 V
